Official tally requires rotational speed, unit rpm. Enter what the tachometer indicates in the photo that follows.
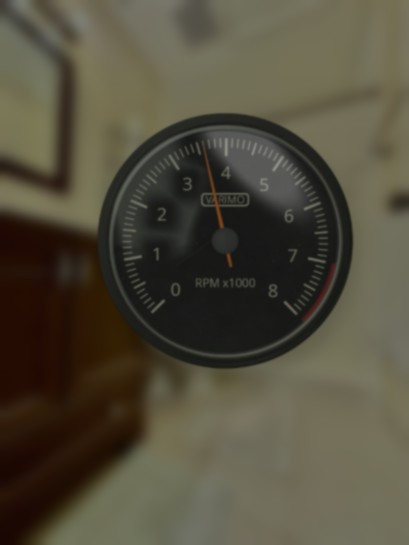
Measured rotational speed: 3600 rpm
